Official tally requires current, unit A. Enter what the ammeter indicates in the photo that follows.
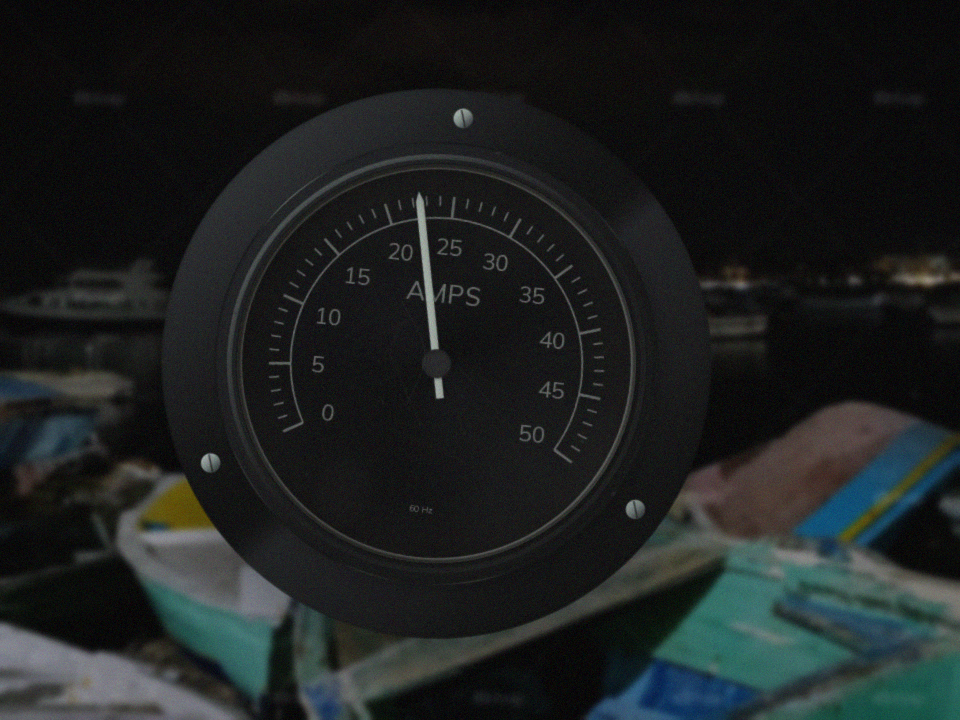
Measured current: 22.5 A
